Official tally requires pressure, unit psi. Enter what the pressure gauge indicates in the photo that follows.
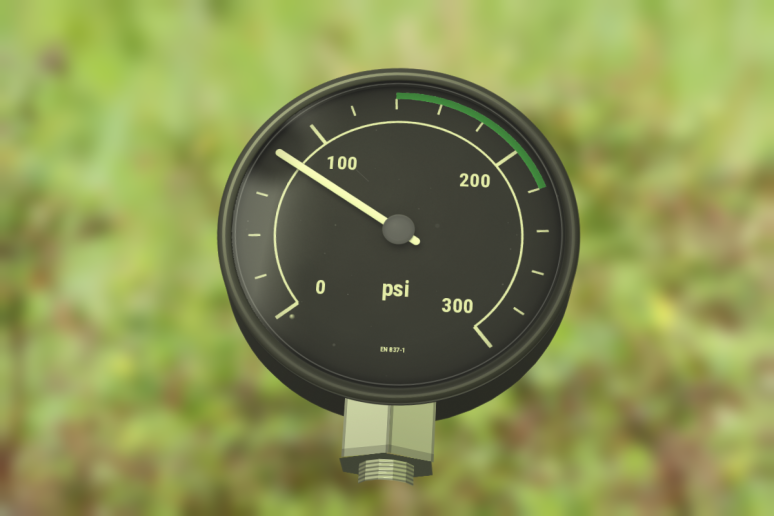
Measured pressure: 80 psi
